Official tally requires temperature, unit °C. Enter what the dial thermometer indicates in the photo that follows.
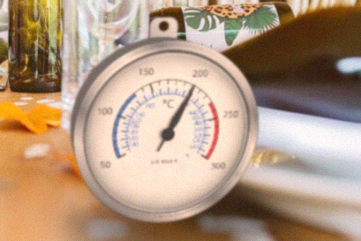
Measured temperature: 200 °C
